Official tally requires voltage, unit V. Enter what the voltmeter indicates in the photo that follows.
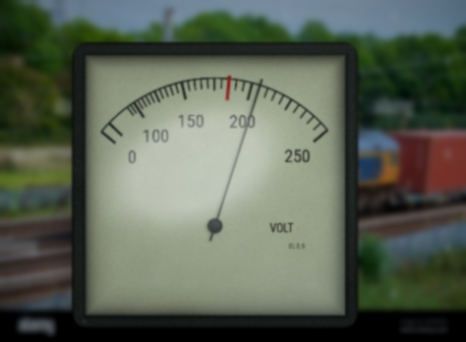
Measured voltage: 205 V
